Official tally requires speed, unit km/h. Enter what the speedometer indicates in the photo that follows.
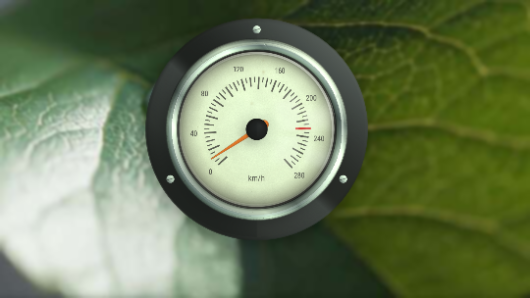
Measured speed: 10 km/h
